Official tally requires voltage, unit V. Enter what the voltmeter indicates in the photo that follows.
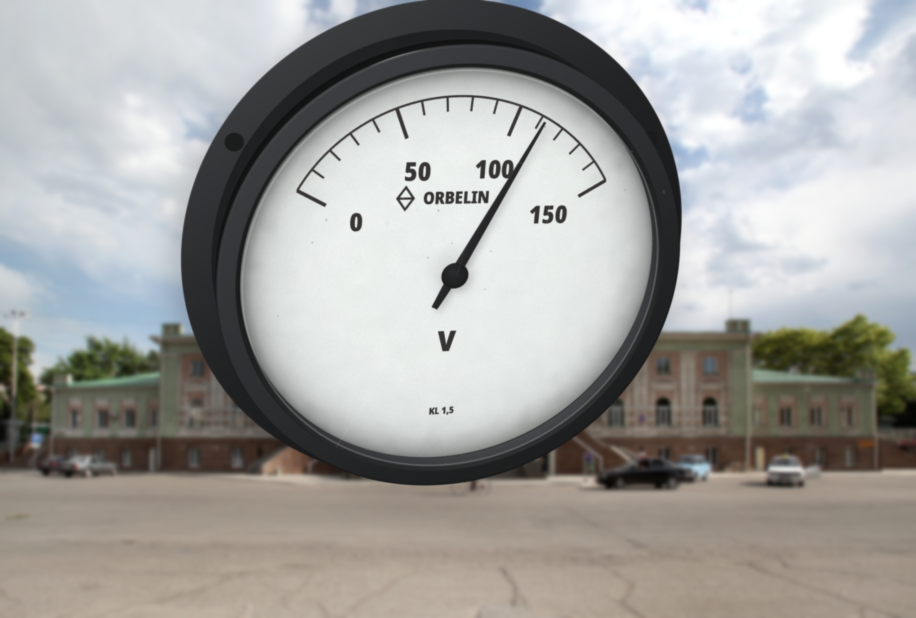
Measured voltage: 110 V
